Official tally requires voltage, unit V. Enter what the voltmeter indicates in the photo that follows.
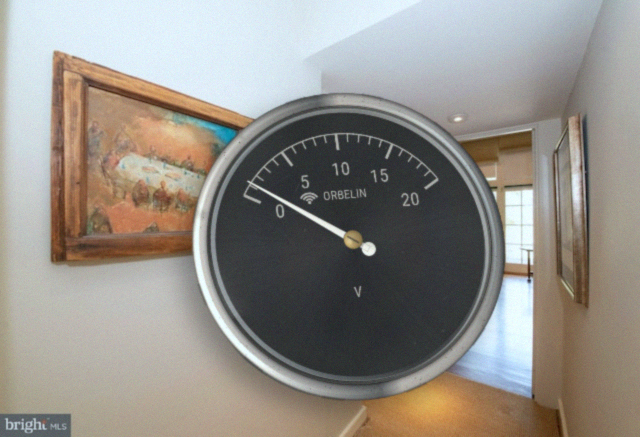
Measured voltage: 1 V
